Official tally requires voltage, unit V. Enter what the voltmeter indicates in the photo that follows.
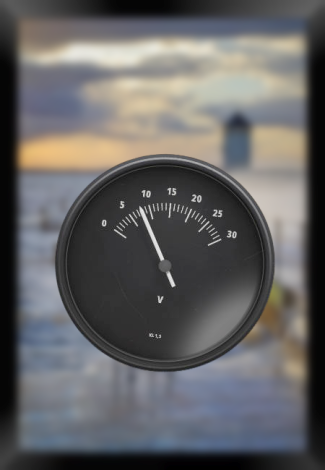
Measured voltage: 8 V
